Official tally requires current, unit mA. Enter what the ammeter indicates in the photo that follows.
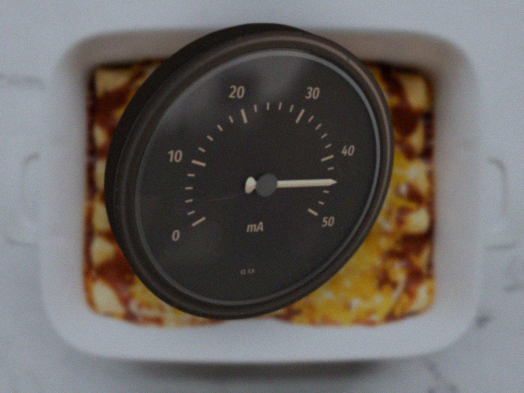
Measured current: 44 mA
